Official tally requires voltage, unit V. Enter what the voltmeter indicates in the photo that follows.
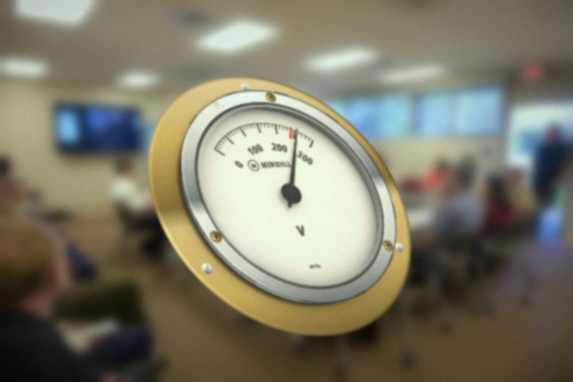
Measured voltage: 250 V
